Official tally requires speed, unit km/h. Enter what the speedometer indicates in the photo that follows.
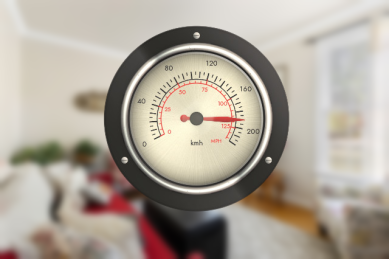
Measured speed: 190 km/h
